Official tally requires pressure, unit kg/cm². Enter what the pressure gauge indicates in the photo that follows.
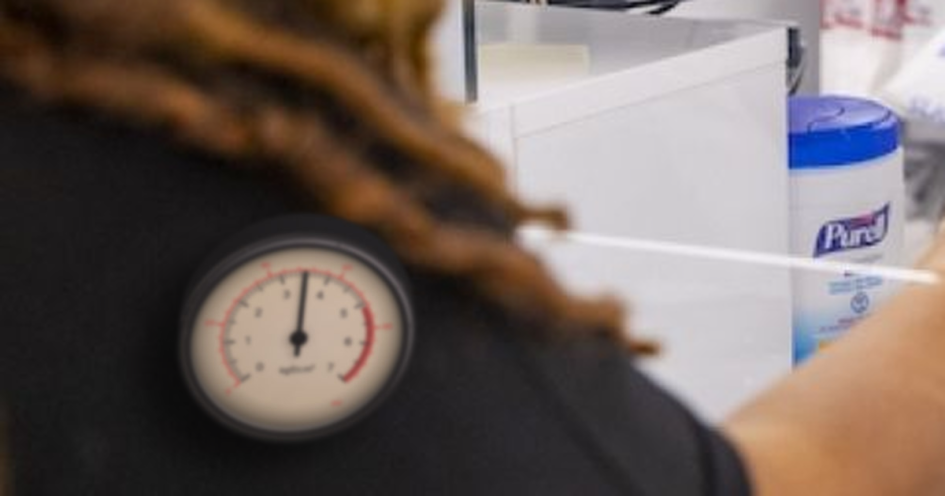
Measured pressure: 3.5 kg/cm²
